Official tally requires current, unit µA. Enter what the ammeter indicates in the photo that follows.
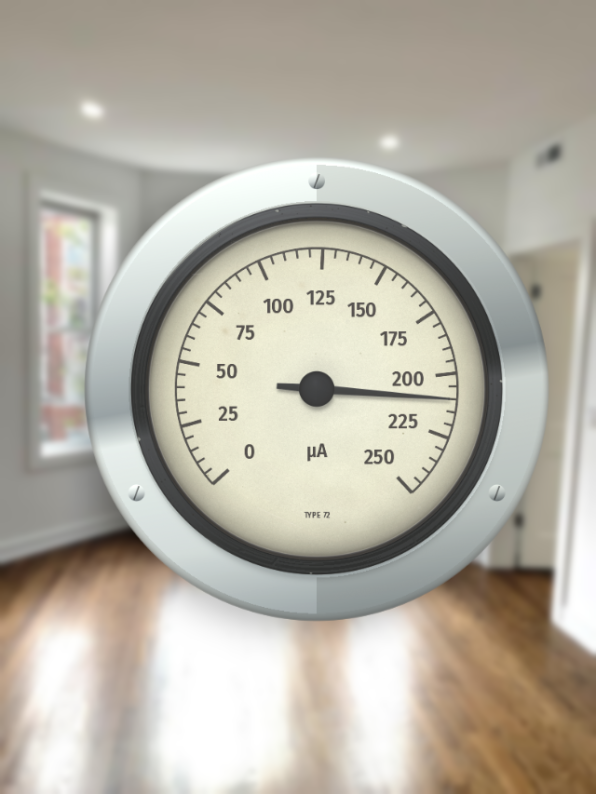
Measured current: 210 µA
